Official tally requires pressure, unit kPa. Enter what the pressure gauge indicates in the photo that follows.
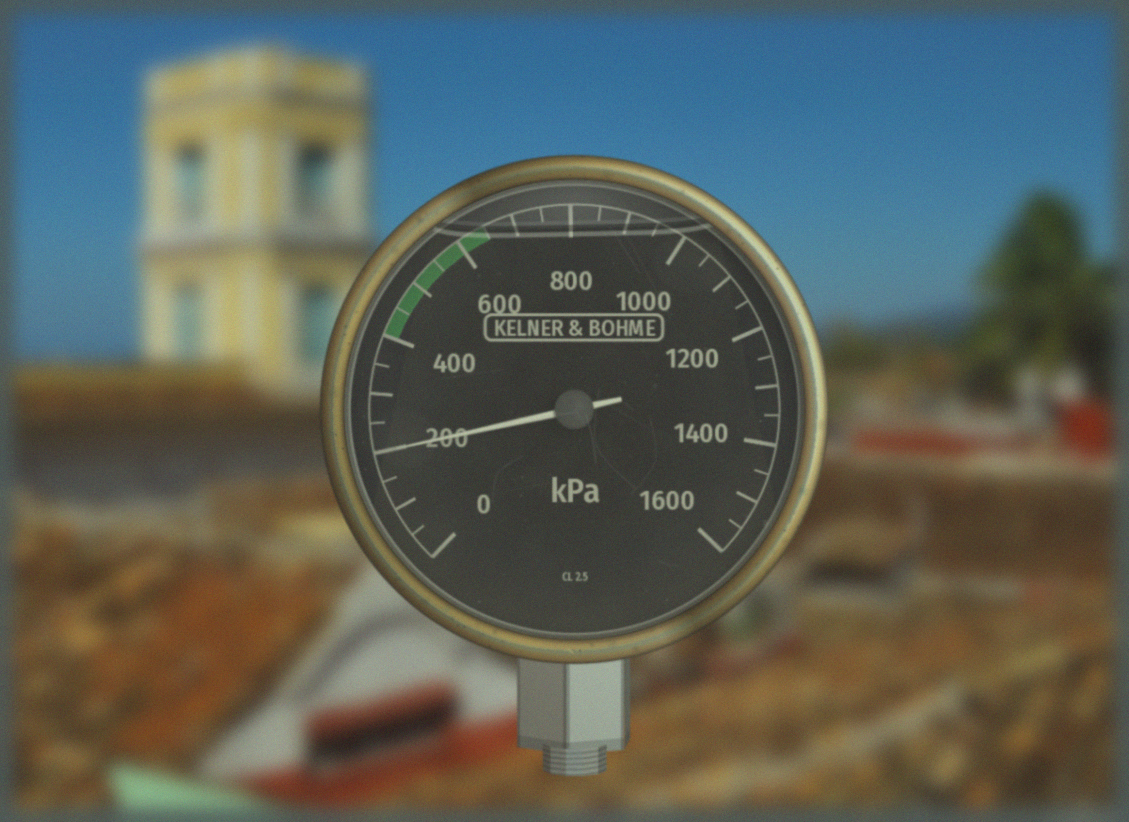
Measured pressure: 200 kPa
